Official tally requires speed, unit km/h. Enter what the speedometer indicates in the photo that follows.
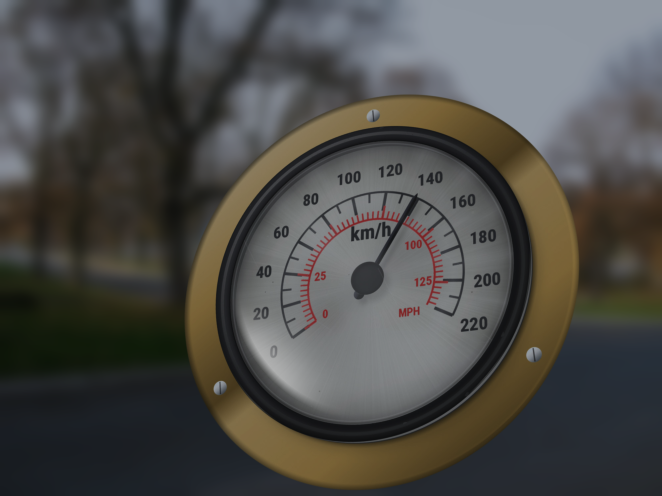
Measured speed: 140 km/h
